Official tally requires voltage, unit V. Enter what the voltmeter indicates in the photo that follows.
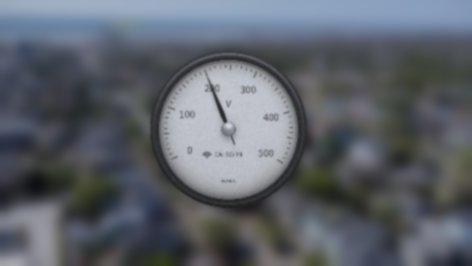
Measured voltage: 200 V
